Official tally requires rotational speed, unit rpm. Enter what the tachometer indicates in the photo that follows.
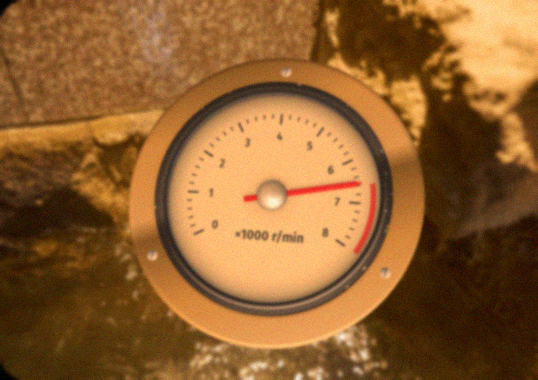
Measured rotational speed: 6600 rpm
